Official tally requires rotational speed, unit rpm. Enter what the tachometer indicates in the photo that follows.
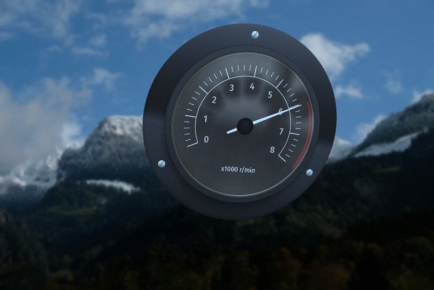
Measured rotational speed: 6000 rpm
